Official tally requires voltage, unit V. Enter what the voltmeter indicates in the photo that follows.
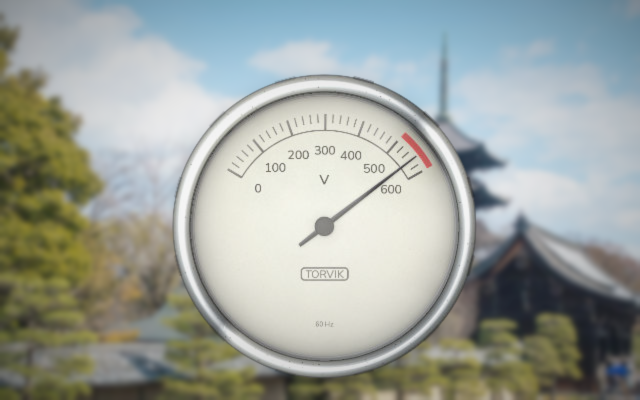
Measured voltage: 560 V
